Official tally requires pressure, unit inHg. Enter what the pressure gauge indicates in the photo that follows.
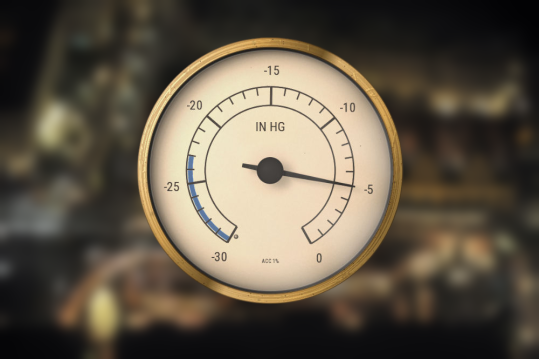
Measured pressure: -5 inHg
